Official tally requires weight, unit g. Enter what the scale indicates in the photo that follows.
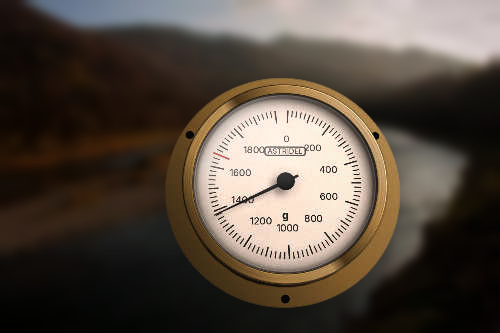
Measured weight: 1380 g
